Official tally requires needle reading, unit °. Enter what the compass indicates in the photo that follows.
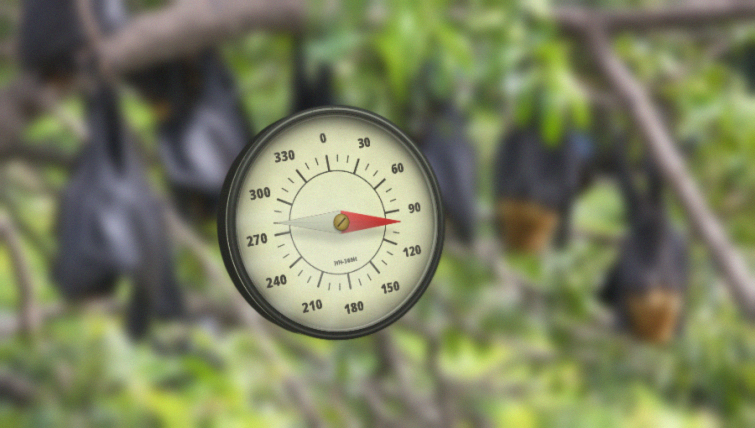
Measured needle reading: 100 °
